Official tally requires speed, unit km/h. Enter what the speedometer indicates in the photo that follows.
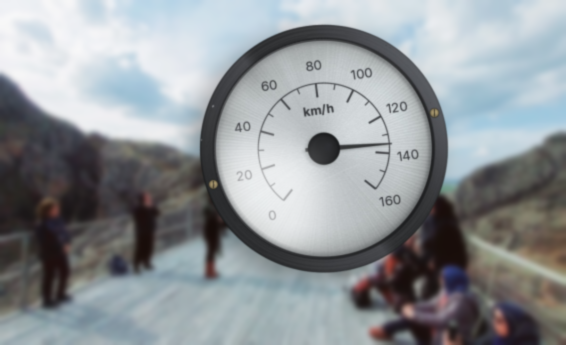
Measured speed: 135 km/h
